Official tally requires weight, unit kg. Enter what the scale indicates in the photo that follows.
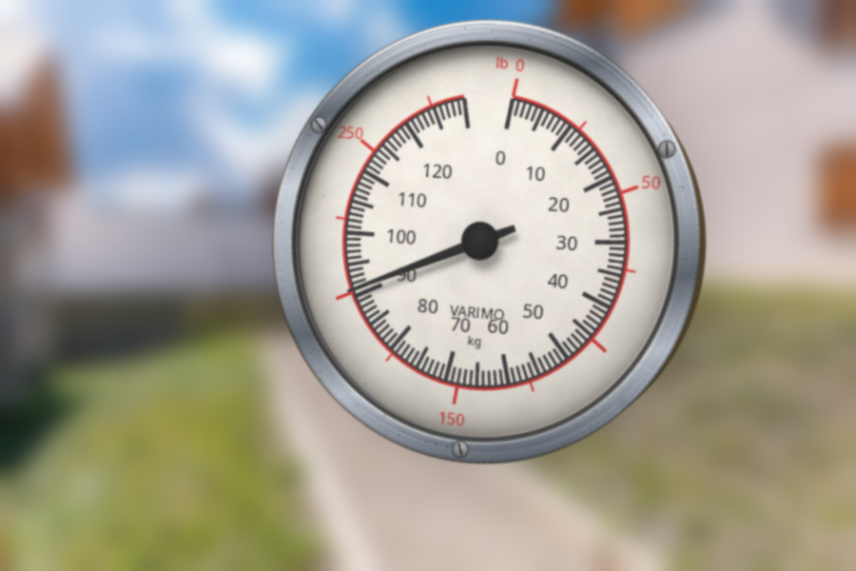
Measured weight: 91 kg
